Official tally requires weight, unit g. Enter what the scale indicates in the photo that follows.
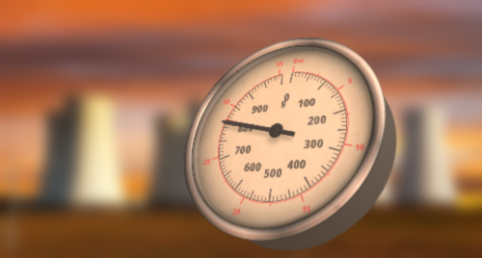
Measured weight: 800 g
